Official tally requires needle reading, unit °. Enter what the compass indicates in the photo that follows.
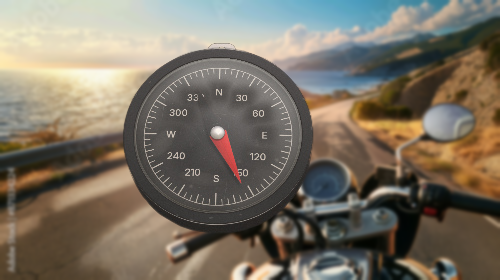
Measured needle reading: 155 °
